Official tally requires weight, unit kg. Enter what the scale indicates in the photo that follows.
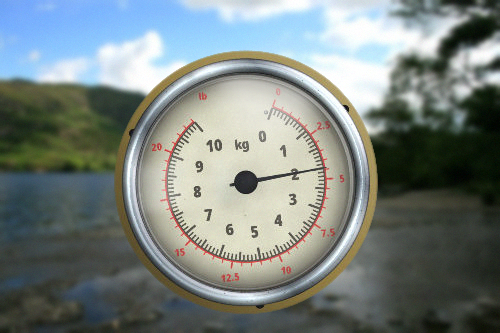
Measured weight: 2 kg
